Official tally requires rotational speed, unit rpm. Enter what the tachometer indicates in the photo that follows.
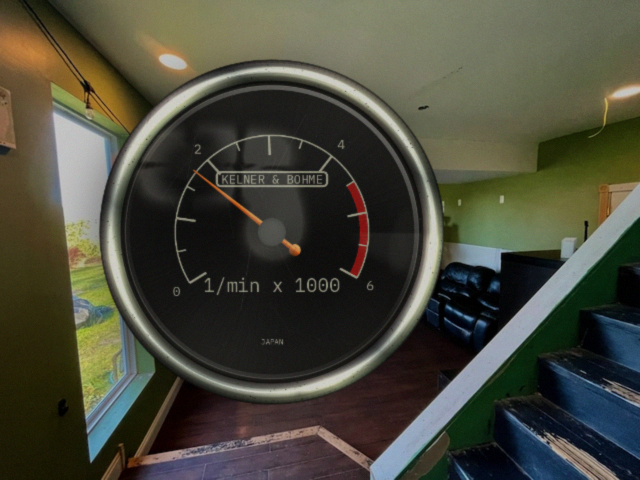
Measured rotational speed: 1750 rpm
